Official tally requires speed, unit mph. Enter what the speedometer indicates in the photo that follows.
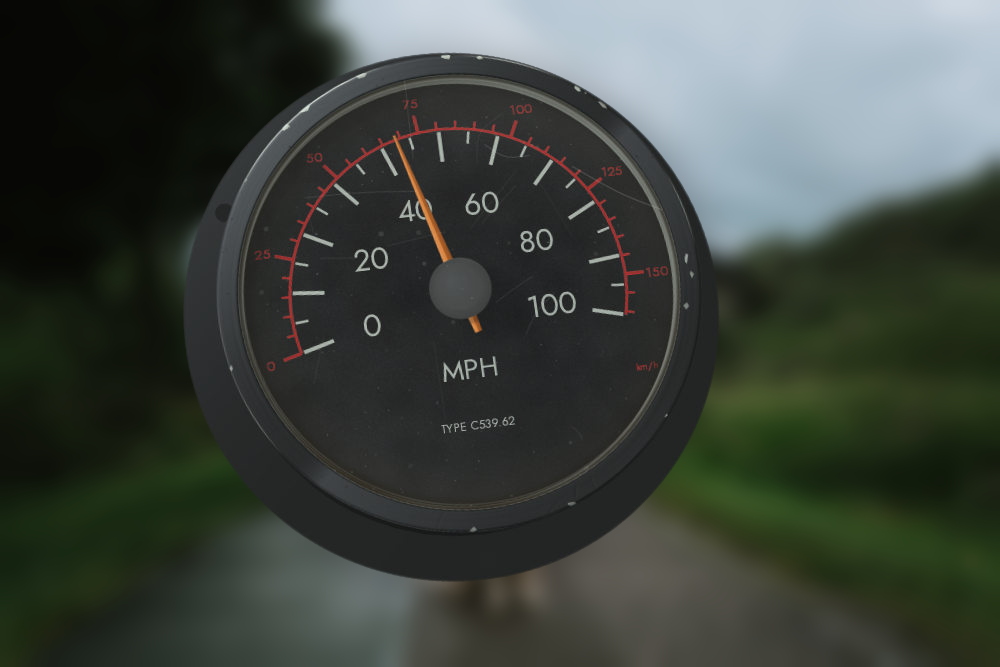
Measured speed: 42.5 mph
